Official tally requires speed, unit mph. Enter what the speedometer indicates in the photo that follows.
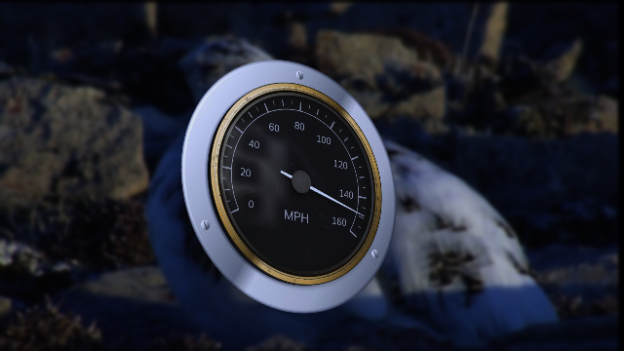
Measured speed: 150 mph
